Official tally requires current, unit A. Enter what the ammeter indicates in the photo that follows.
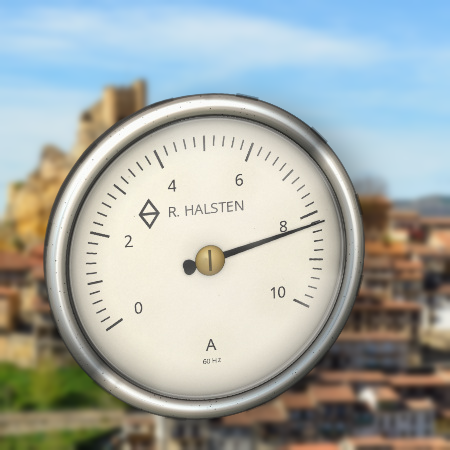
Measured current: 8.2 A
